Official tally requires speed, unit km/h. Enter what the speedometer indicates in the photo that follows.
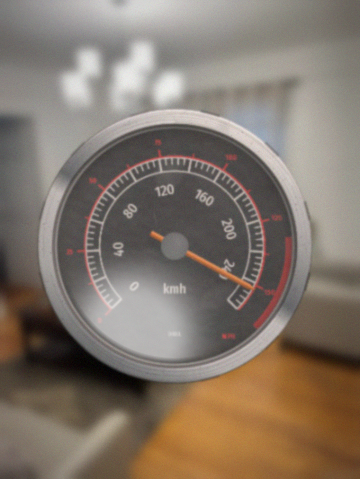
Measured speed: 244 km/h
